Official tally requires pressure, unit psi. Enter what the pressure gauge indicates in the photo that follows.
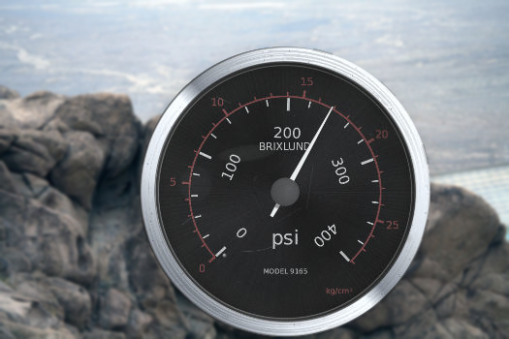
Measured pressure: 240 psi
